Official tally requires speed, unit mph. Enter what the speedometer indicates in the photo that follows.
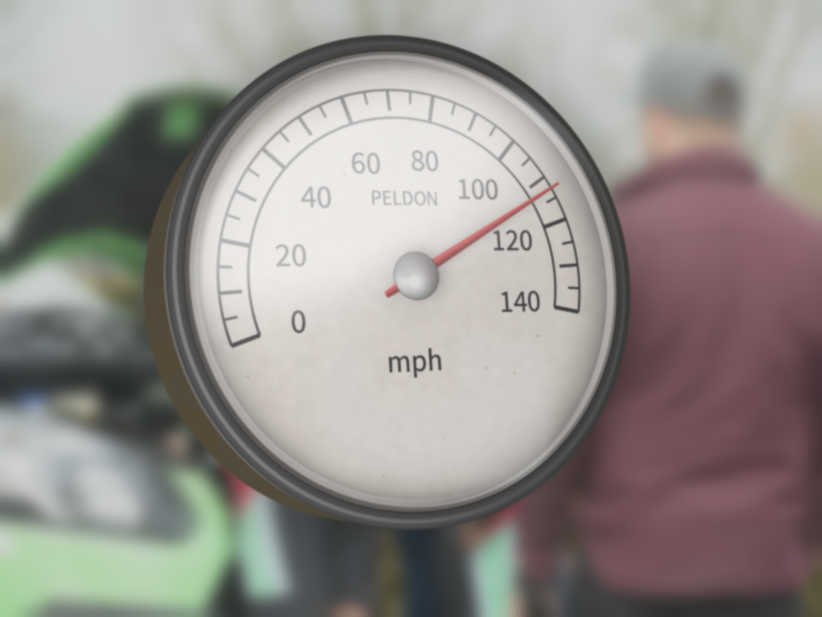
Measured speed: 112.5 mph
